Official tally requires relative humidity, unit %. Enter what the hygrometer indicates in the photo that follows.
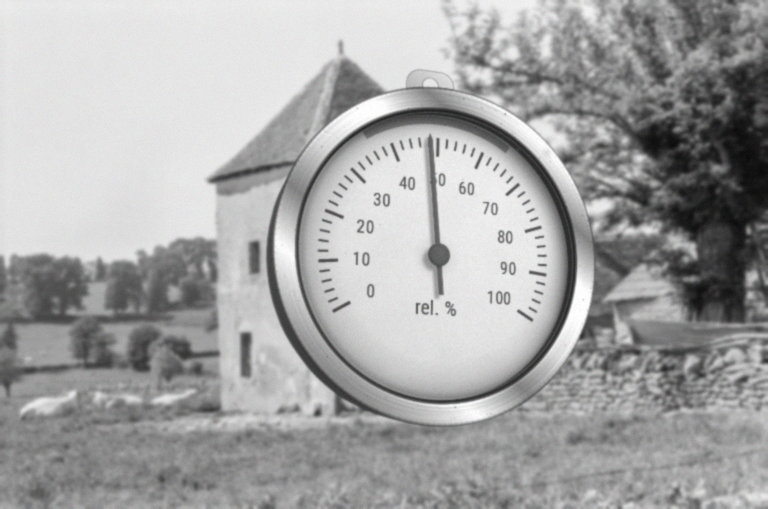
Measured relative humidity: 48 %
